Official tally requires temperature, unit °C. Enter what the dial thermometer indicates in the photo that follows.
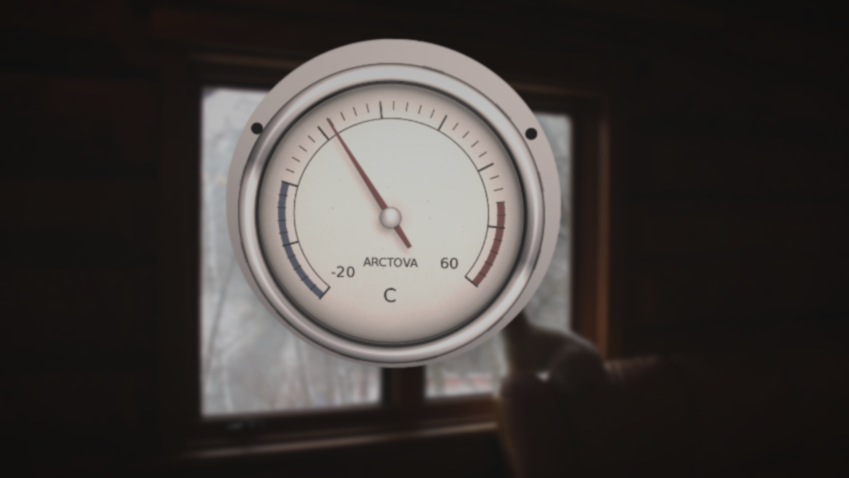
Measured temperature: 12 °C
